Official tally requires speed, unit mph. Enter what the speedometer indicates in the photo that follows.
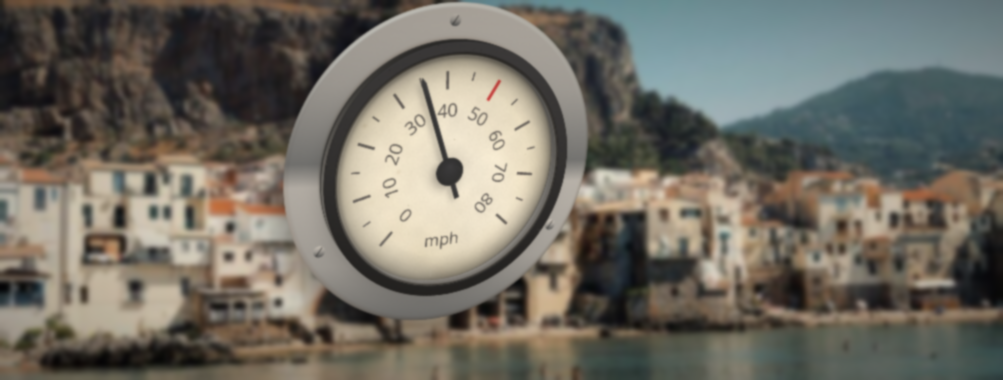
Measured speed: 35 mph
